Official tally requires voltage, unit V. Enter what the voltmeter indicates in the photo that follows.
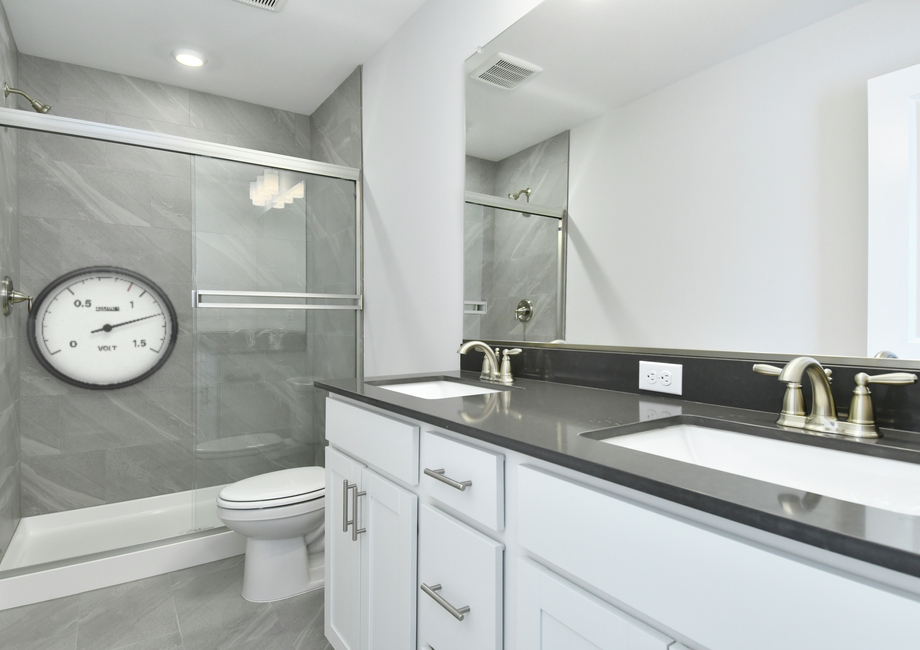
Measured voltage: 1.2 V
